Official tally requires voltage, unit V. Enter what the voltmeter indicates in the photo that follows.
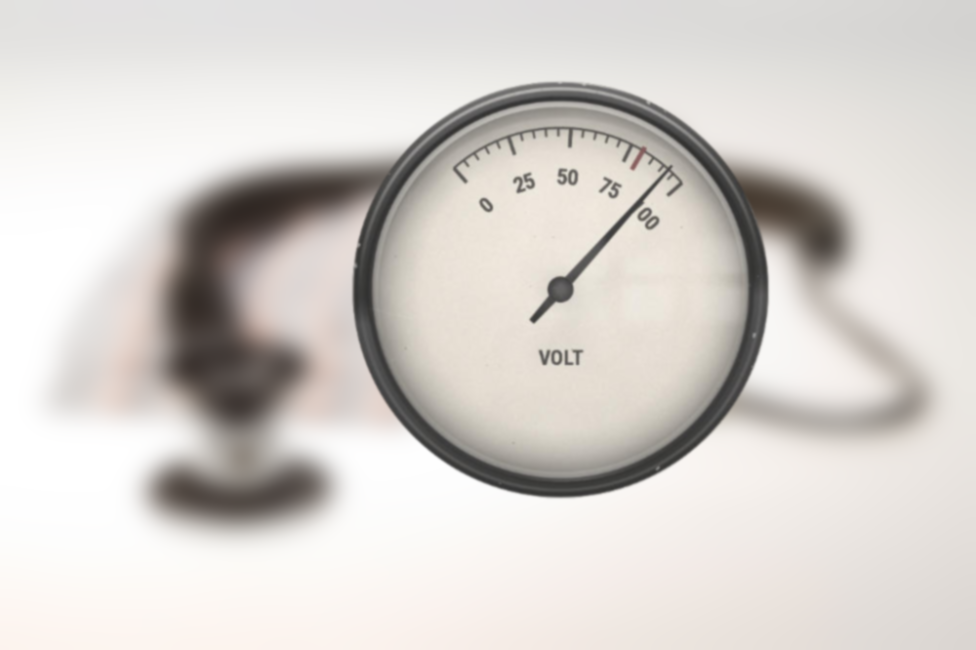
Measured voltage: 92.5 V
